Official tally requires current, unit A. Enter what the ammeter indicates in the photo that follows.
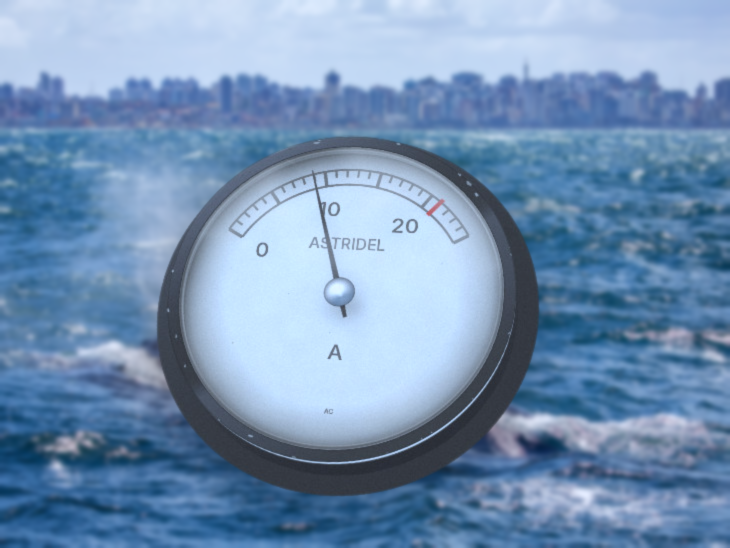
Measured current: 9 A
